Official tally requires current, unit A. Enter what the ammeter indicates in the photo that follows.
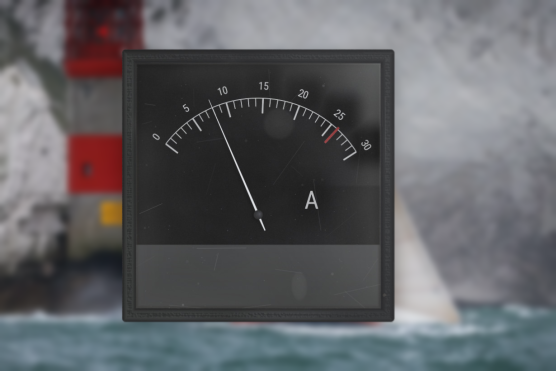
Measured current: 8 A
